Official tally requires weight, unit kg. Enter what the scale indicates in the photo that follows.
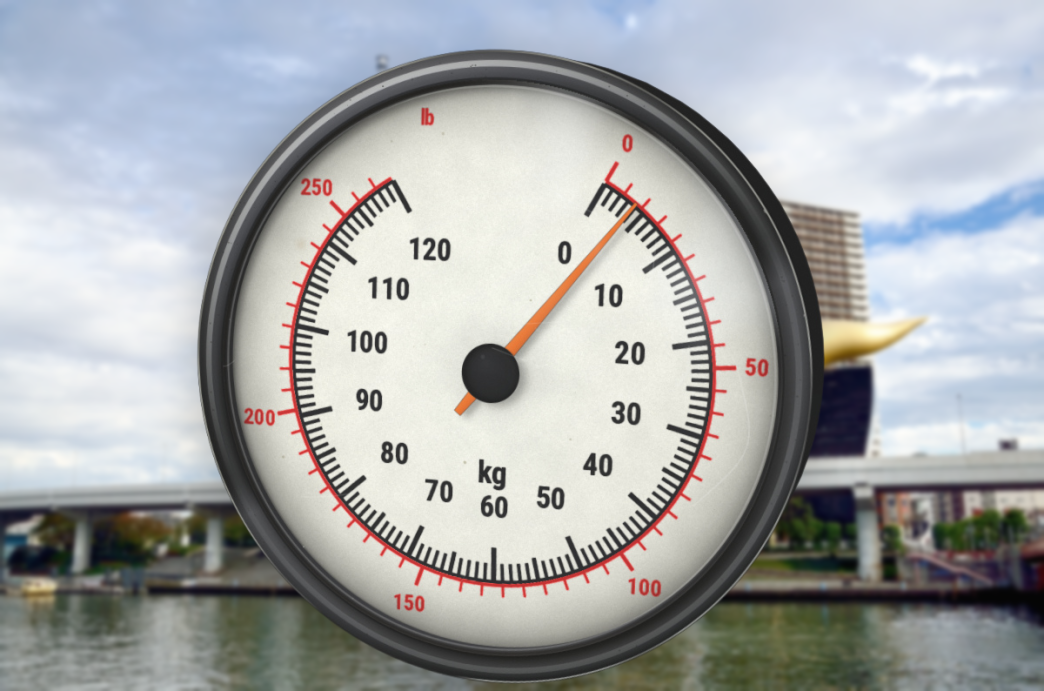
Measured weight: 4 kg
